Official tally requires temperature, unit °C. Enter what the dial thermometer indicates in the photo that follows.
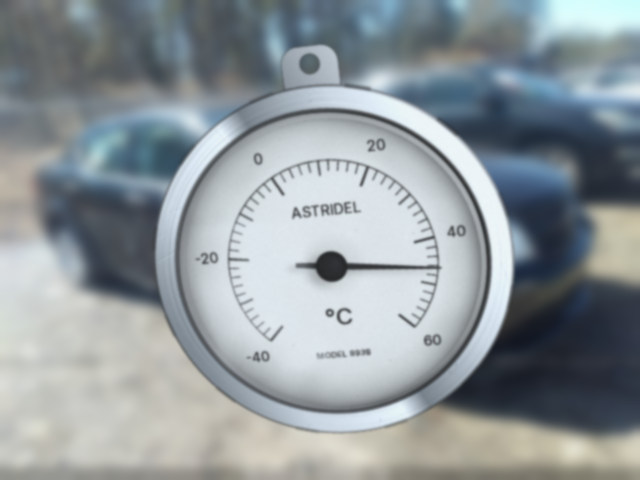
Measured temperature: 46 °C
